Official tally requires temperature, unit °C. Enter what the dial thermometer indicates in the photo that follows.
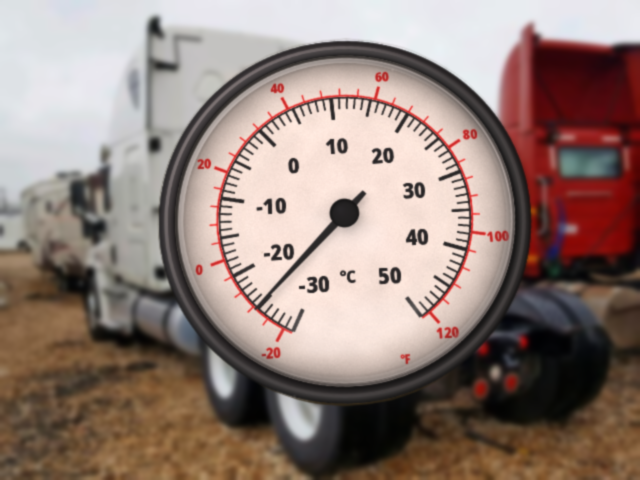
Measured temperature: -25 °C
